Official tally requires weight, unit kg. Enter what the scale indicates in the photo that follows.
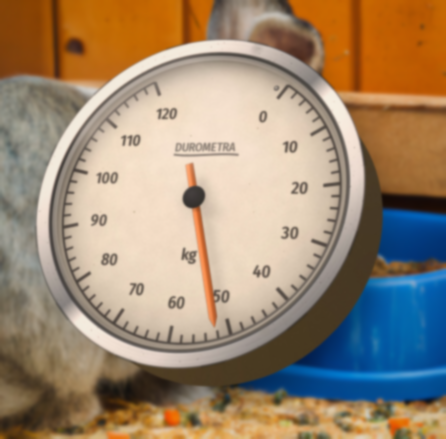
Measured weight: 52 kg
